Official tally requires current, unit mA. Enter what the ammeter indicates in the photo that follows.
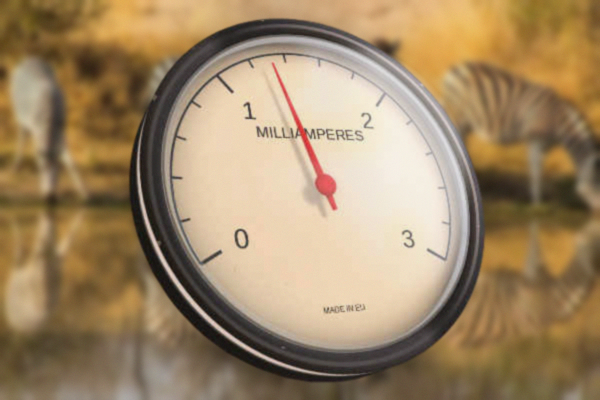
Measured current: 1.3 mA
